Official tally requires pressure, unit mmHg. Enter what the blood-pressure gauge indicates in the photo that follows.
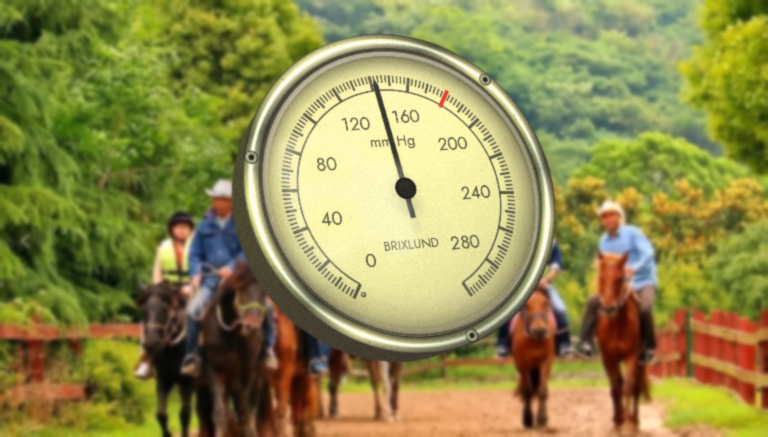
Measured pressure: 140 mmHg
